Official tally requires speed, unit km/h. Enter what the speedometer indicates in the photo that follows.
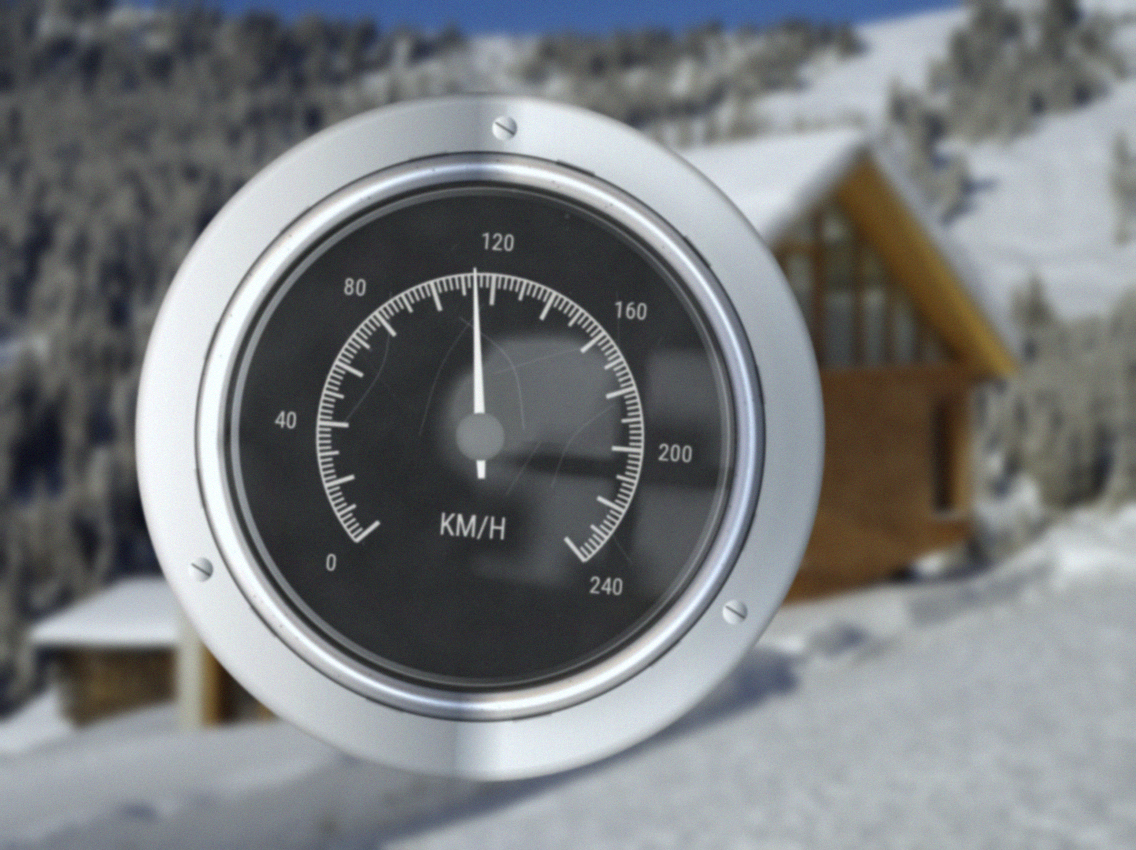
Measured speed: 114 km/h
